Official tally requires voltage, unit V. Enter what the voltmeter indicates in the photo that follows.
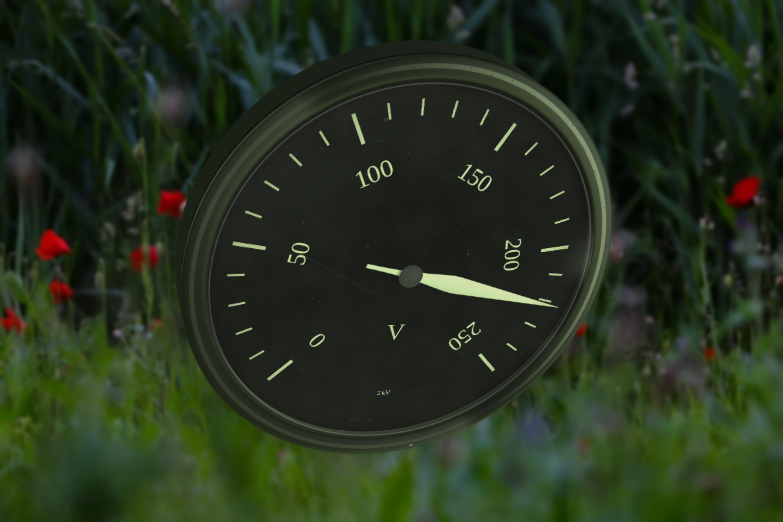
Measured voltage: 220 V
